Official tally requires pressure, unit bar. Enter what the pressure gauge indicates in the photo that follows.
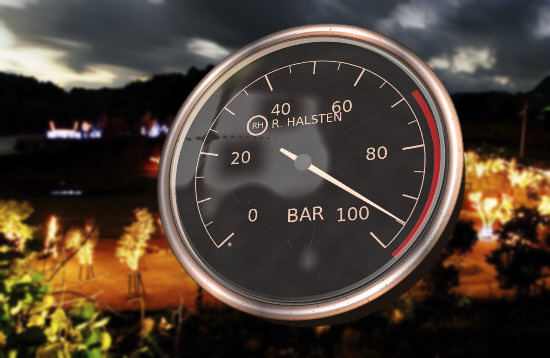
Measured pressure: 95 bar
